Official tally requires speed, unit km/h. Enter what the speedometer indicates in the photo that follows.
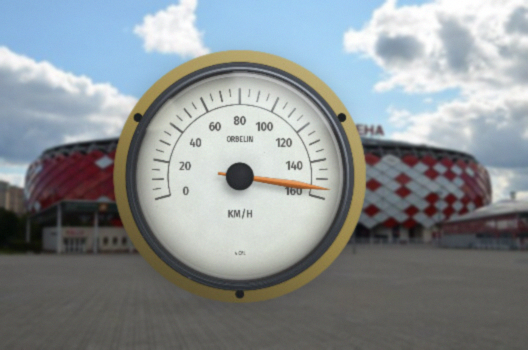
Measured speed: 155 km/h
